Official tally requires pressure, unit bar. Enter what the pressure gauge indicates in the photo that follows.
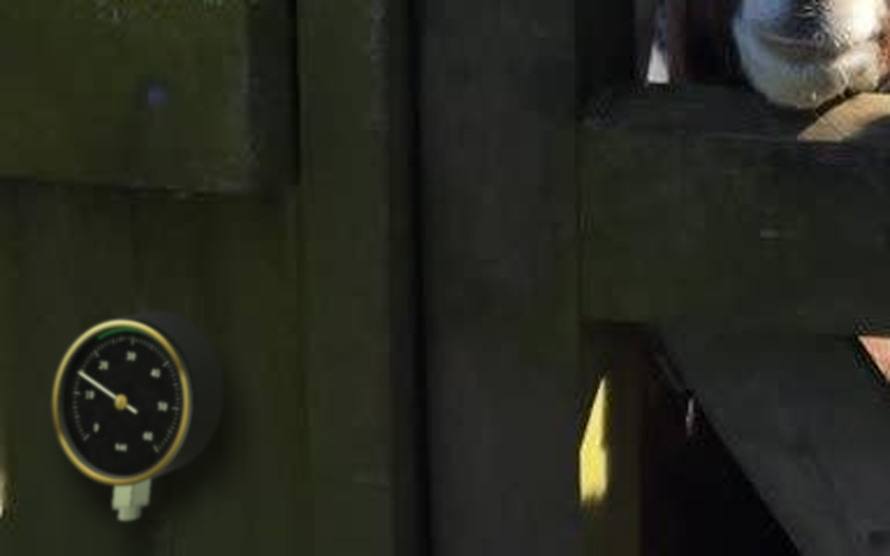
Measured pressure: 15 bar
